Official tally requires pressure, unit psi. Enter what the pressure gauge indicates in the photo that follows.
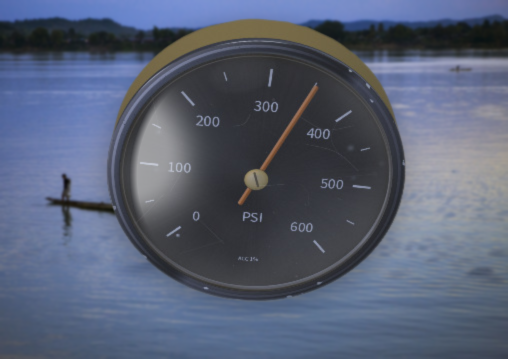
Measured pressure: 350 psi
